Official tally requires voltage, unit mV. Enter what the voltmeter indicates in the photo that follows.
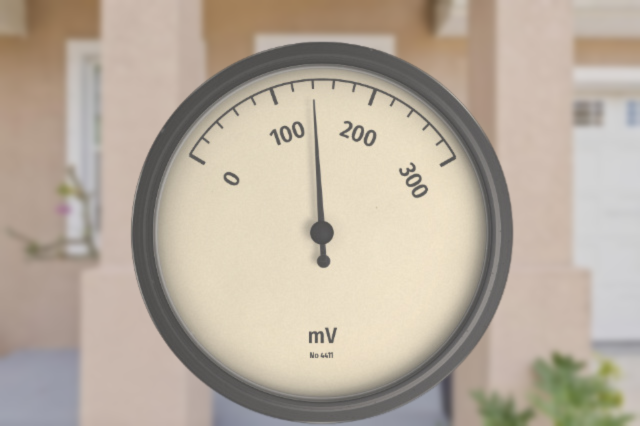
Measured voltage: 140 mV
